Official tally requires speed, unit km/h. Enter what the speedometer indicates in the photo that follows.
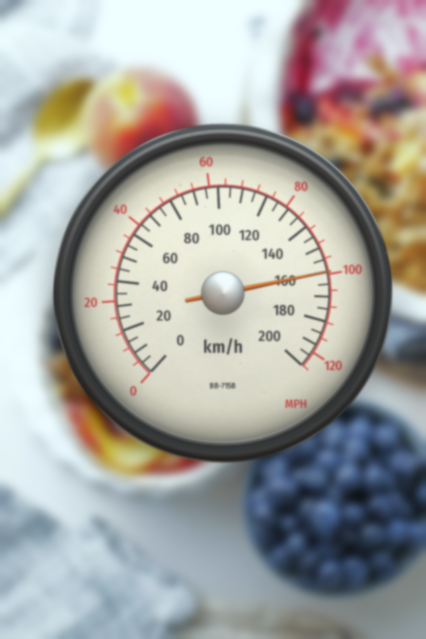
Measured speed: 160 km/h
